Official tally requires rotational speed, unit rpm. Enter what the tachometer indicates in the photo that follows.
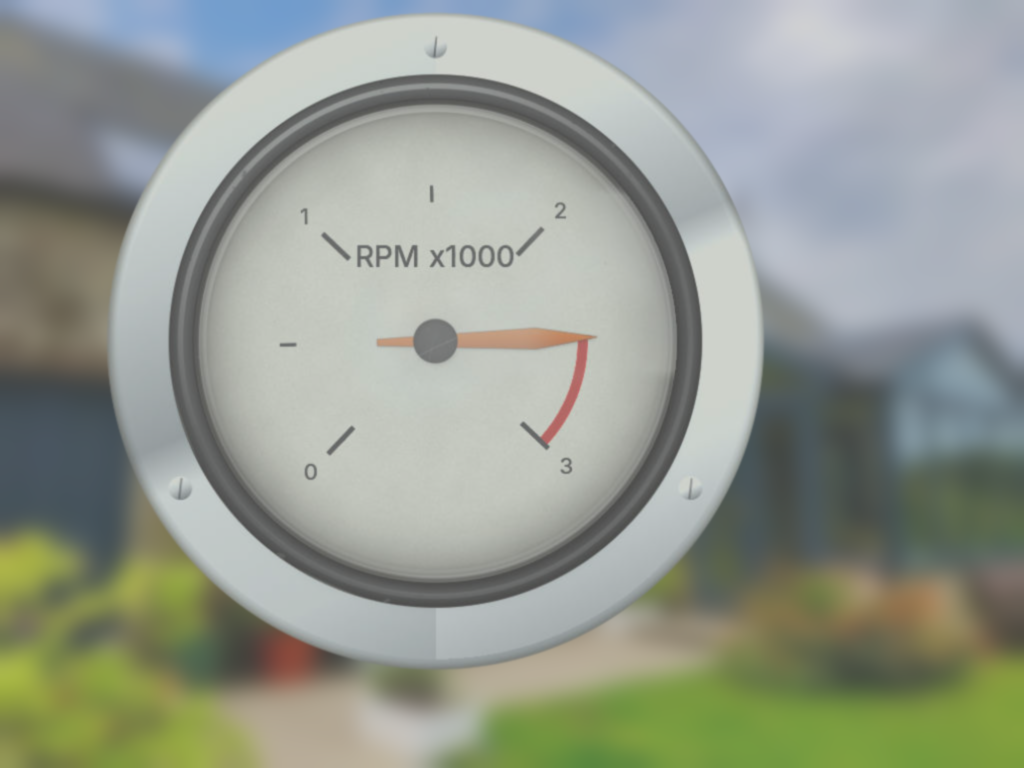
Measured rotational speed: 2500 rpm
